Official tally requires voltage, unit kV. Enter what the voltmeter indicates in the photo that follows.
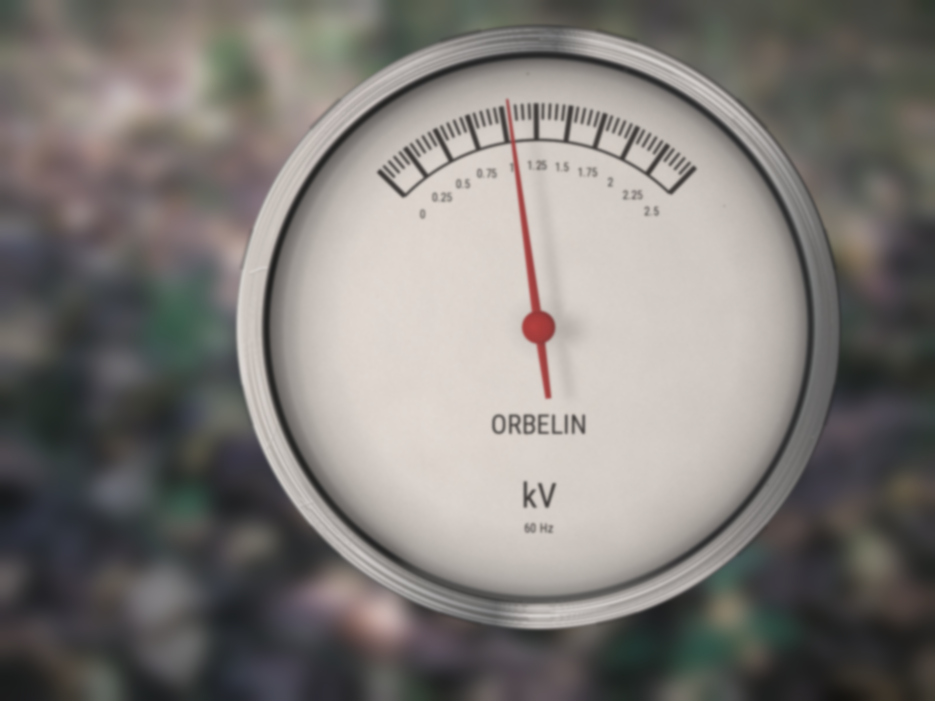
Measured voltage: 1.05 kV
